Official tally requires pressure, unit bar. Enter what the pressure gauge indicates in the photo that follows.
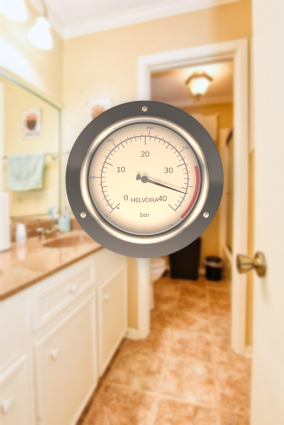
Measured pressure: 36 bar
